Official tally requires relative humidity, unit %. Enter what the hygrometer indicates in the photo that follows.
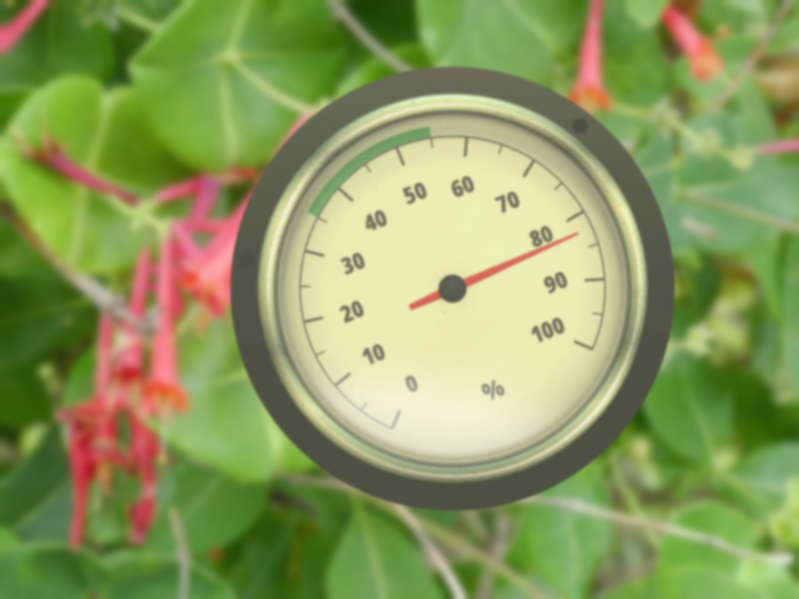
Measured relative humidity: 82.5 %
